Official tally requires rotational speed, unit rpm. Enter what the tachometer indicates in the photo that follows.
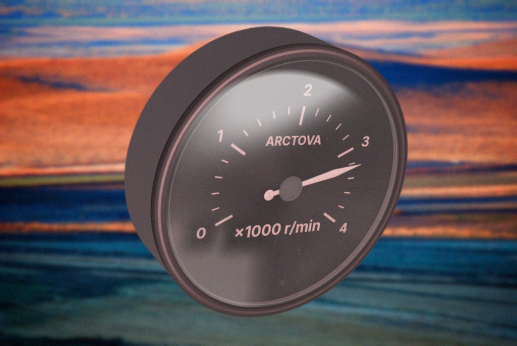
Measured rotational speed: 3200 rpm
